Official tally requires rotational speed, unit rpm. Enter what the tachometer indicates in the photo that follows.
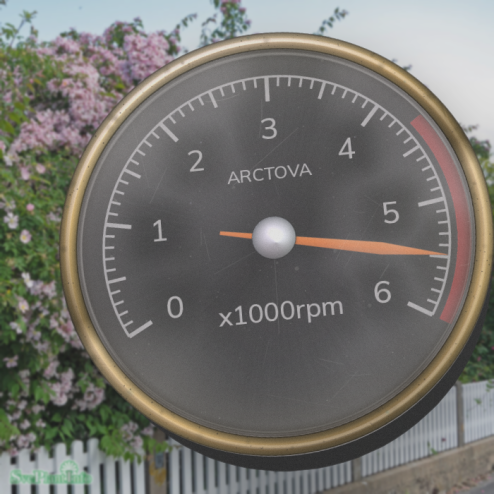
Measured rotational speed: 5500 rpm
